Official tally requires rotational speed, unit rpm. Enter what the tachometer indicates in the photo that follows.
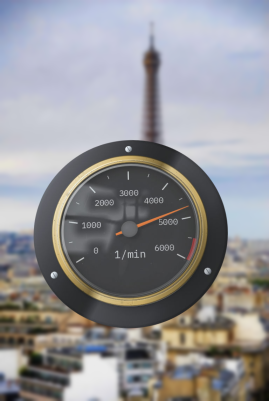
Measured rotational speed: 4750 rpm
